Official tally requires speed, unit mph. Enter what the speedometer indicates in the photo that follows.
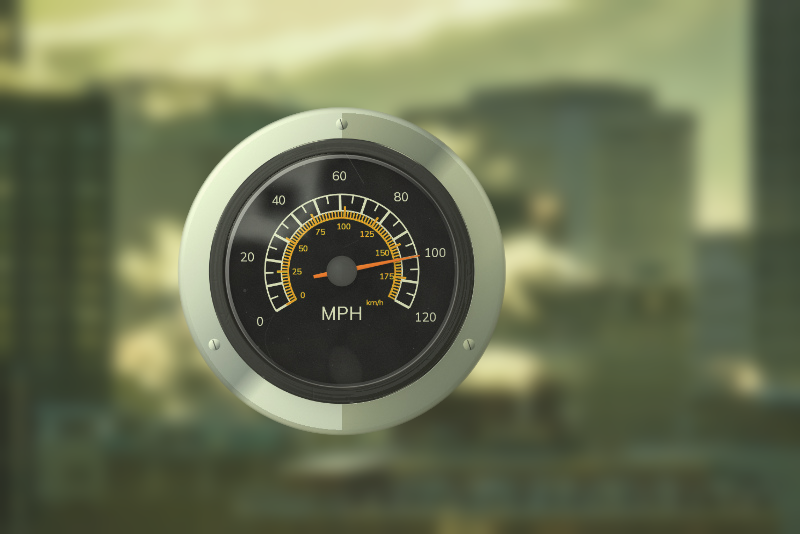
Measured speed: 100 mph
